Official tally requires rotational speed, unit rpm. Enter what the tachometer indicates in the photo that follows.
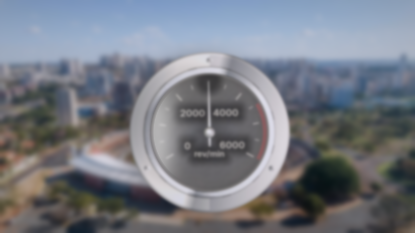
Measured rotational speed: 3000 rpm
